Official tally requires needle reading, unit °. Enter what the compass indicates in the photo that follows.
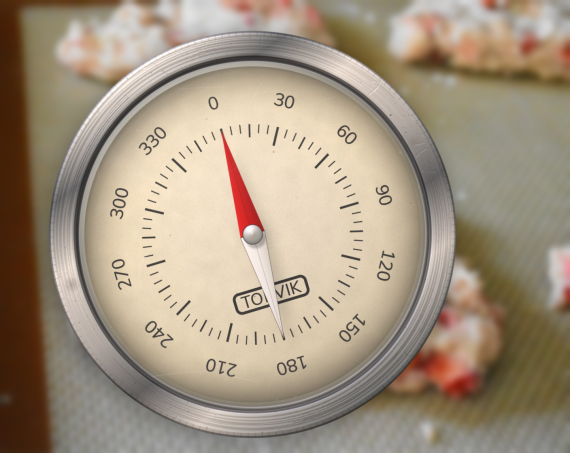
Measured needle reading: 0 °
